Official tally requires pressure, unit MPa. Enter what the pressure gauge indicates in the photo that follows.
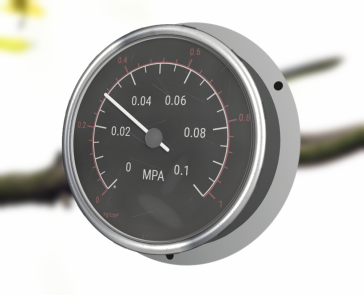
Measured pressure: 0.03 MPa
